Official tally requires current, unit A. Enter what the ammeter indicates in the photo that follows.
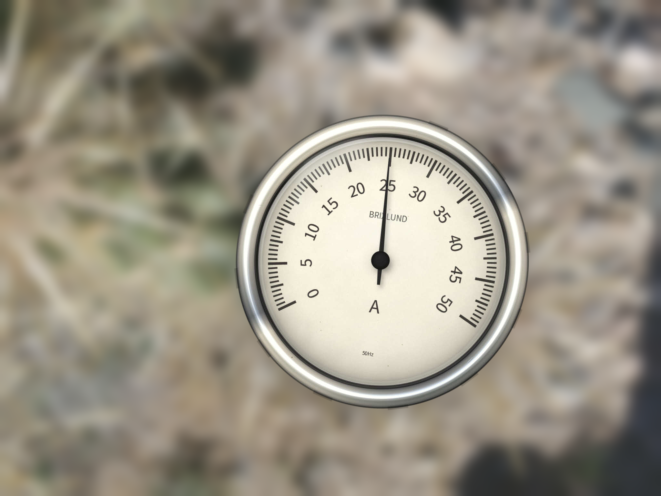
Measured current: 25 A
